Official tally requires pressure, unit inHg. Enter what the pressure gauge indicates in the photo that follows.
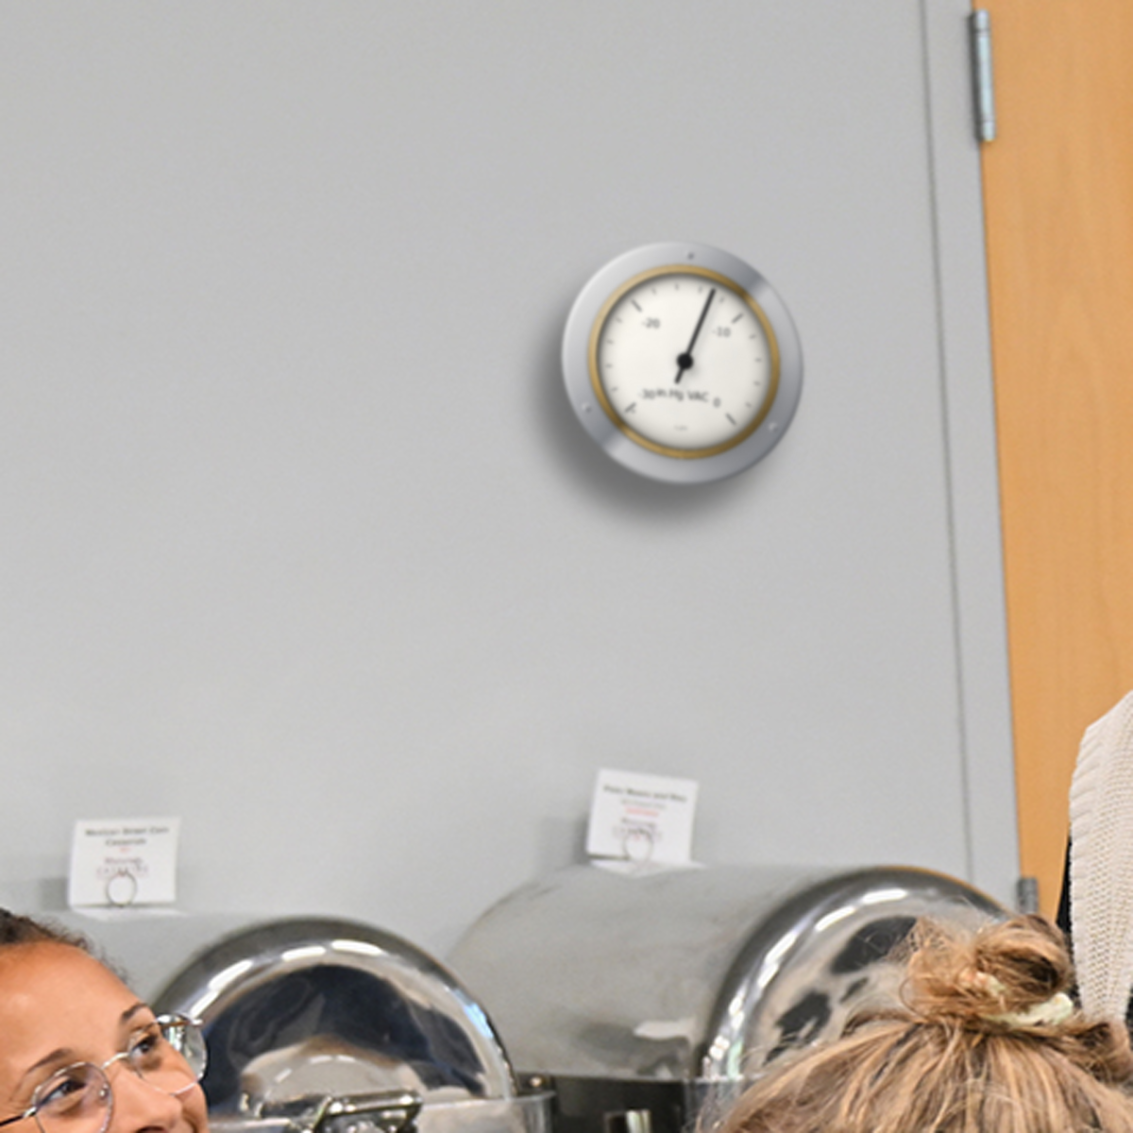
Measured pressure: -13 inHg
